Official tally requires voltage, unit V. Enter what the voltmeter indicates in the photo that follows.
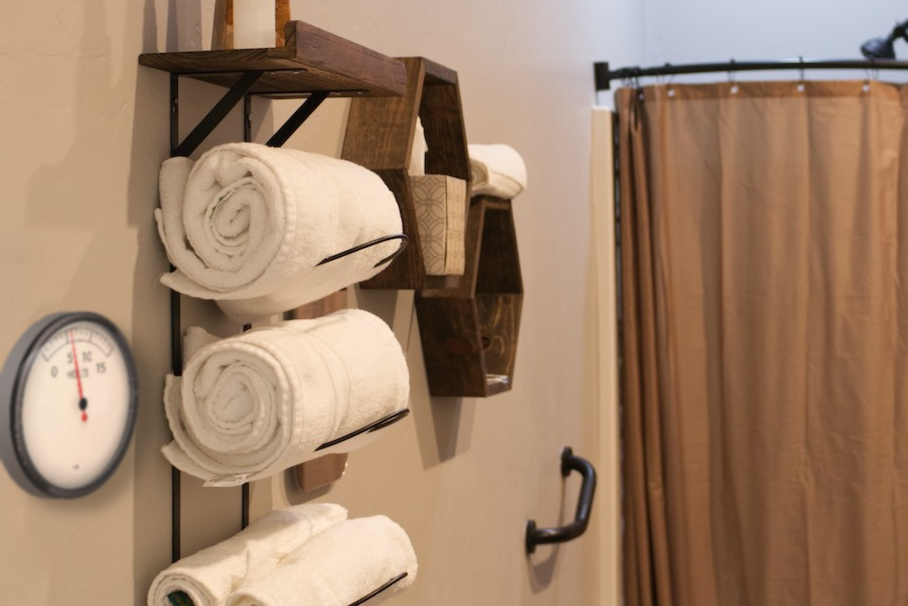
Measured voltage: 5 V
